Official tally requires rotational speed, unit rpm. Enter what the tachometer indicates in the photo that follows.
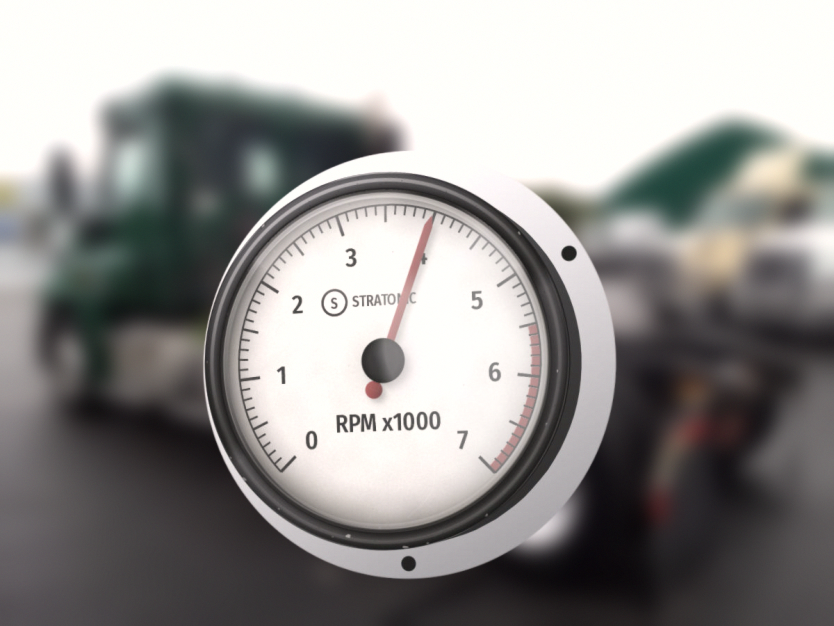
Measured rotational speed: 4000 rpm
